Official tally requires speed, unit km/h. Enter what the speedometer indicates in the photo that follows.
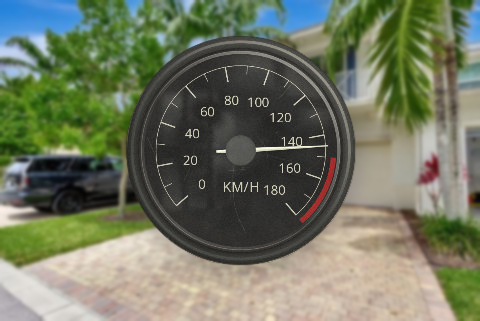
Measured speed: 145 km/h
